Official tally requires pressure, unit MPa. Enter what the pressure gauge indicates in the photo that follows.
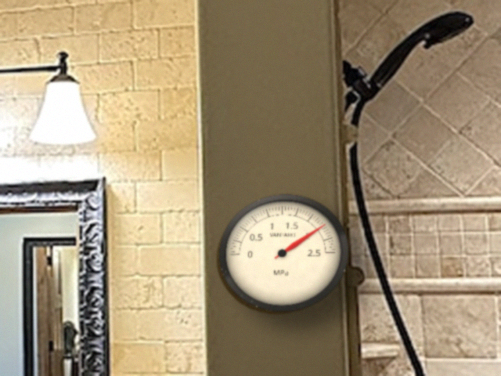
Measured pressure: 2 MPa
